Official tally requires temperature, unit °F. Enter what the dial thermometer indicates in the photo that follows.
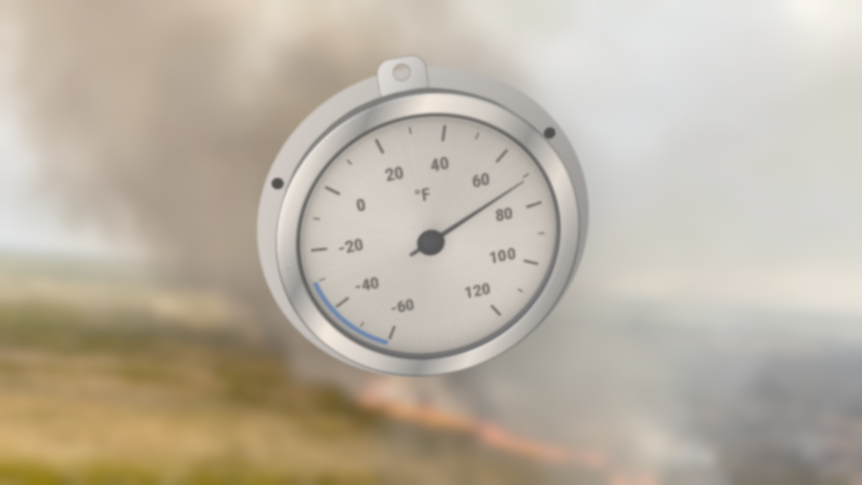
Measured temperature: 70 °F
